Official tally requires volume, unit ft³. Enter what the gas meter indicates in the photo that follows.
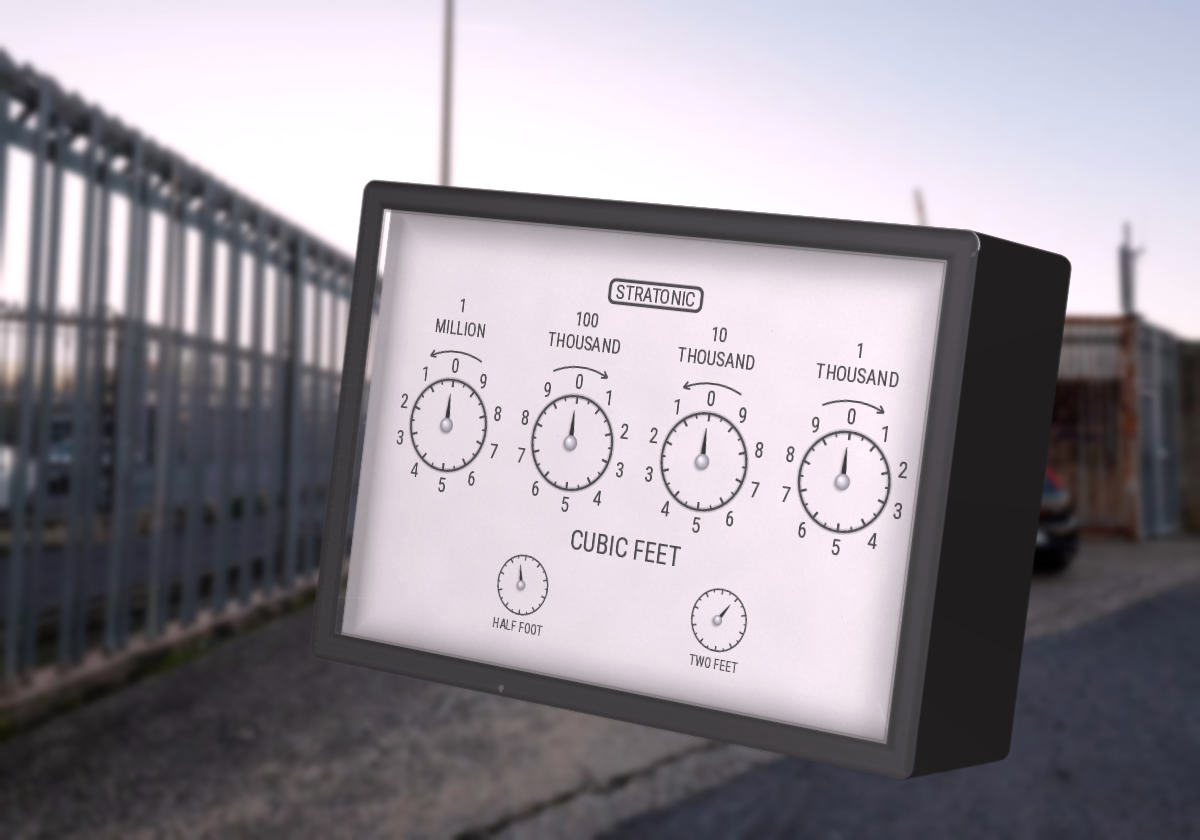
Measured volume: 0 ft³
